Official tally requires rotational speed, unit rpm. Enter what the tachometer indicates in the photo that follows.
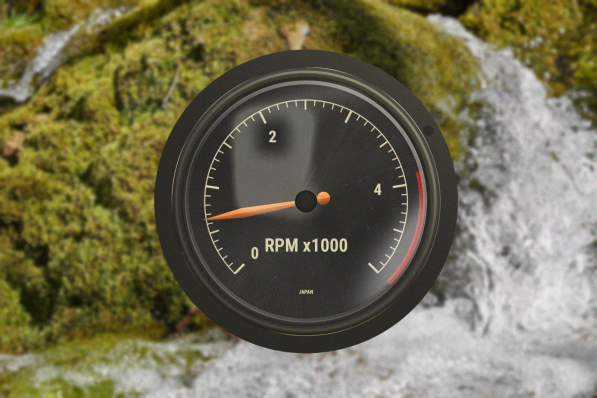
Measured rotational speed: 650 rpm
